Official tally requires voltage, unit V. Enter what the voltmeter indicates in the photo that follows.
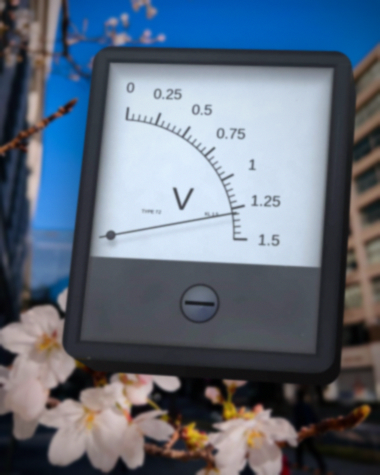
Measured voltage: 1.3 V
